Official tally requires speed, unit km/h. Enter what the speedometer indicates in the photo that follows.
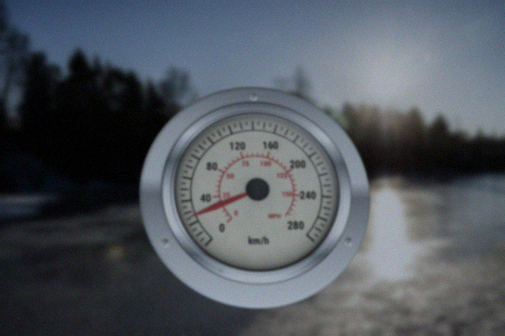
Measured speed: 25 km/h
